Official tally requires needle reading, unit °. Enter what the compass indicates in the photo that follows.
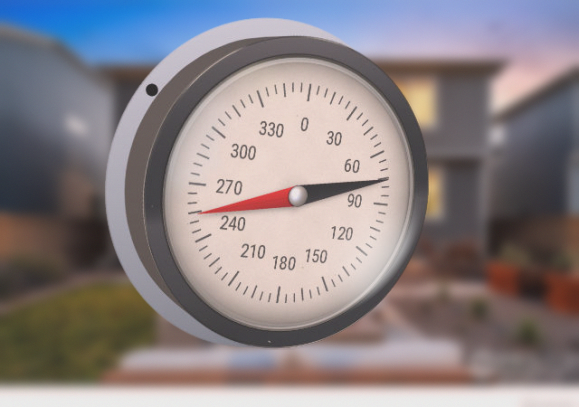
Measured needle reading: 255 °
